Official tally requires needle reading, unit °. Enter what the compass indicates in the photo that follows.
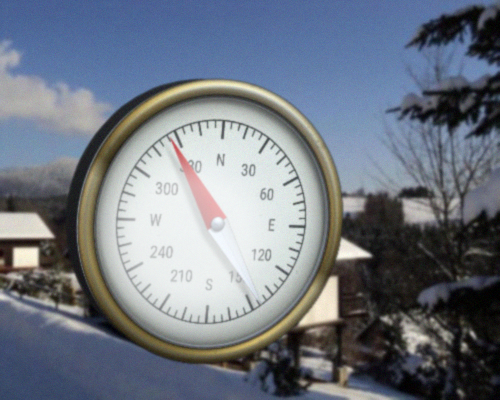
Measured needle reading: 325 °
